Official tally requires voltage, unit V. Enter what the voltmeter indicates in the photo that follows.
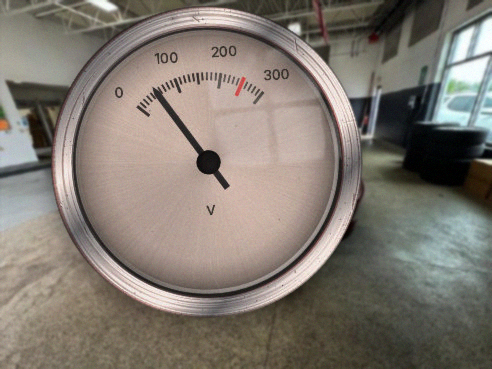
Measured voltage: 50 V
